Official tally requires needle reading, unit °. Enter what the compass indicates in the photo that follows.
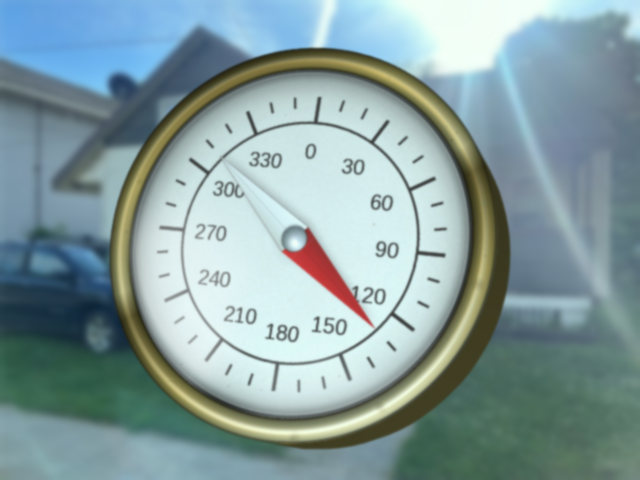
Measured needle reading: 130 °
